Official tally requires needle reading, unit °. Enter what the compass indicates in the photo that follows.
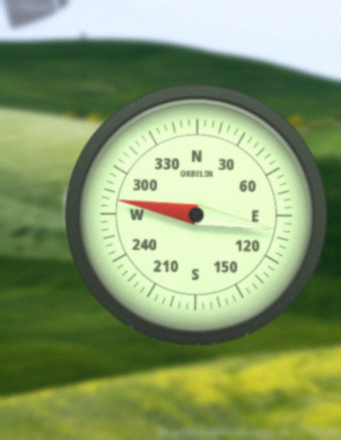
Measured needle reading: 280 °
